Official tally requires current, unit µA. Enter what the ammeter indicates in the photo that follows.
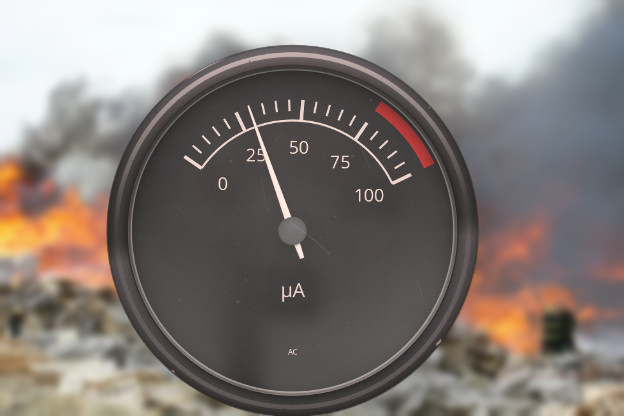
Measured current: 30 µA
